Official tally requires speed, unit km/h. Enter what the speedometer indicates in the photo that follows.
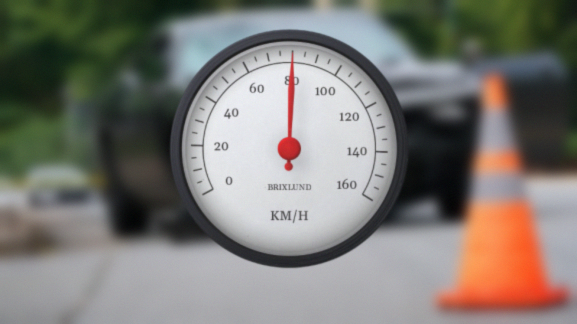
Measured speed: 80 km/h
